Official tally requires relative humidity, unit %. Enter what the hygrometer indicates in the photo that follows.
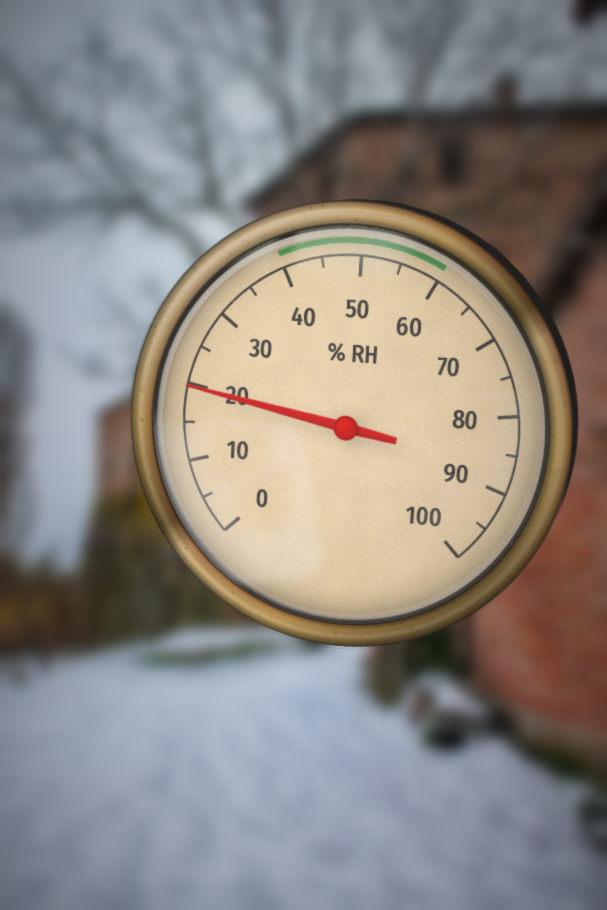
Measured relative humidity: 20 %
